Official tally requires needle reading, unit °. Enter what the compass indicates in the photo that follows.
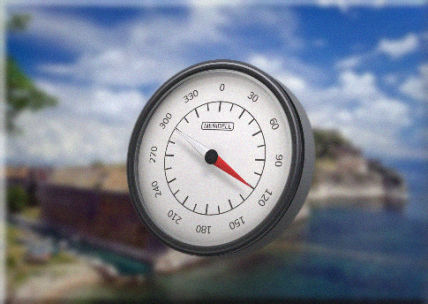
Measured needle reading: 120 °
